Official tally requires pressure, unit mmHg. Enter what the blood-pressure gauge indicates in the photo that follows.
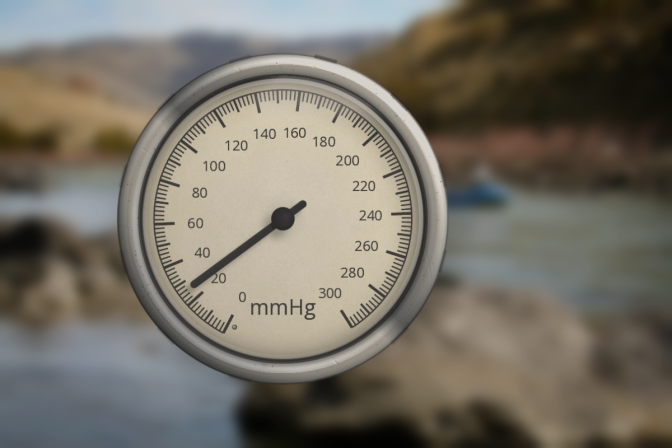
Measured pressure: 26 mmHg
